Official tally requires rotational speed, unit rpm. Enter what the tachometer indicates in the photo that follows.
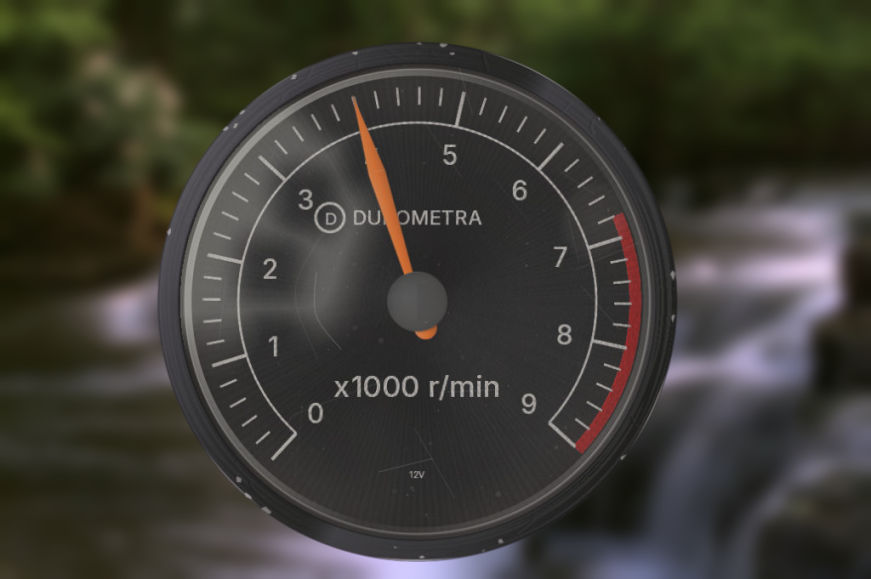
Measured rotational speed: 4000 rpm
